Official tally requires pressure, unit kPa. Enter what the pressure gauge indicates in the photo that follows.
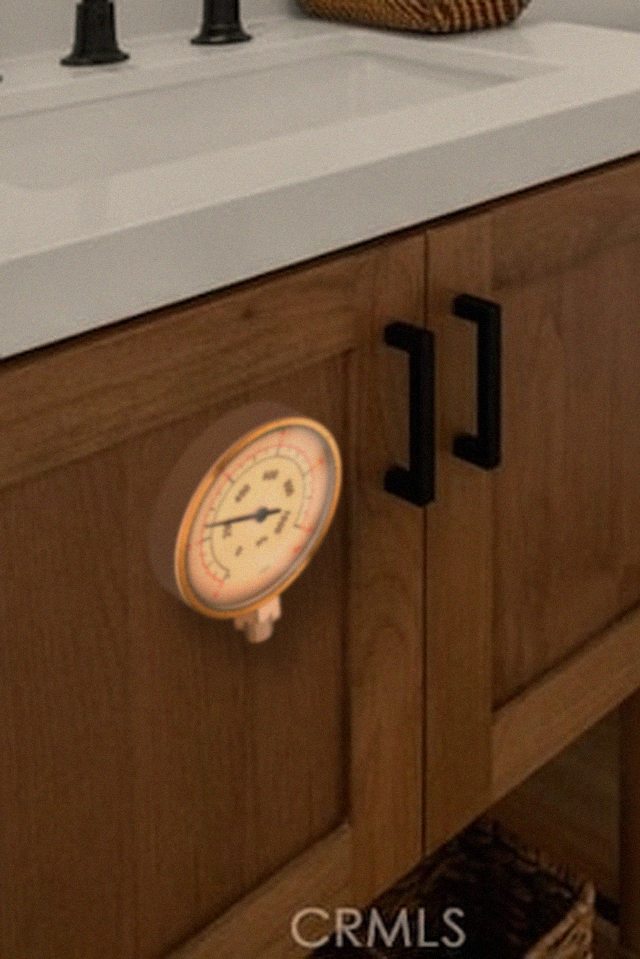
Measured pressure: 250 kPa
